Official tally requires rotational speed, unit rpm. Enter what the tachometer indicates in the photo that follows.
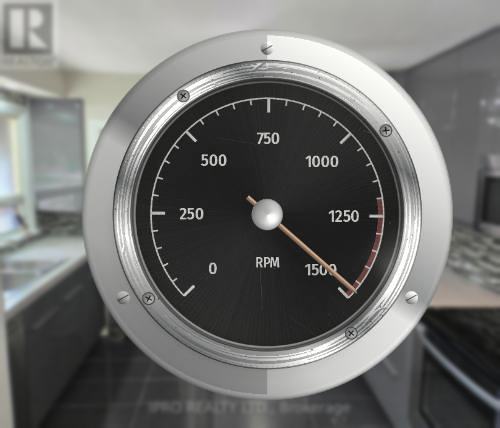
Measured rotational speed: 1475 rpm
